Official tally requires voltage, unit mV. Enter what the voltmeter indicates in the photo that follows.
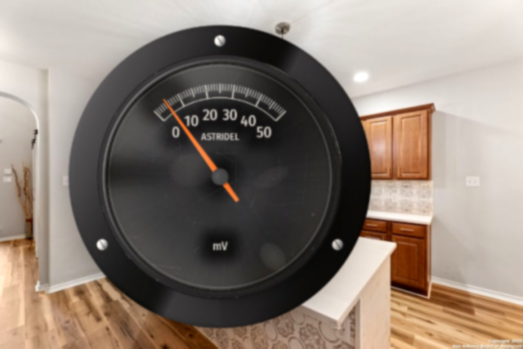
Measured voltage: 5 mV
